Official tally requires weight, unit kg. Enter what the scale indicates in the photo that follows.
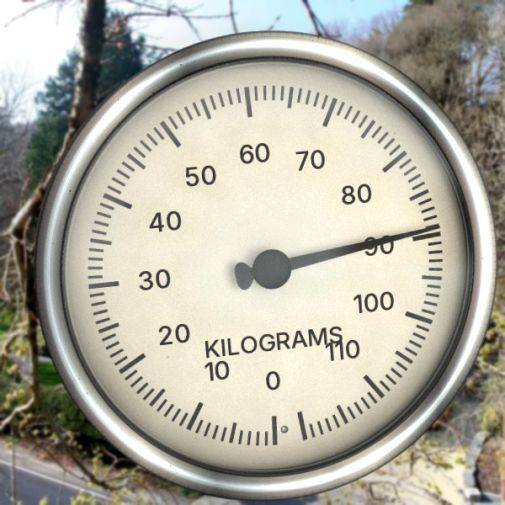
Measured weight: 89 kg
